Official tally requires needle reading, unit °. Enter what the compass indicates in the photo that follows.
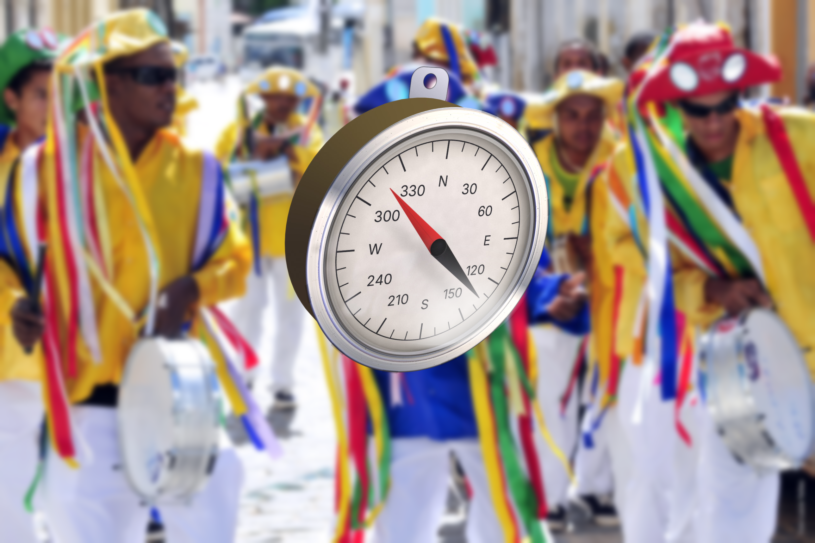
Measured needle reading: 315 °
